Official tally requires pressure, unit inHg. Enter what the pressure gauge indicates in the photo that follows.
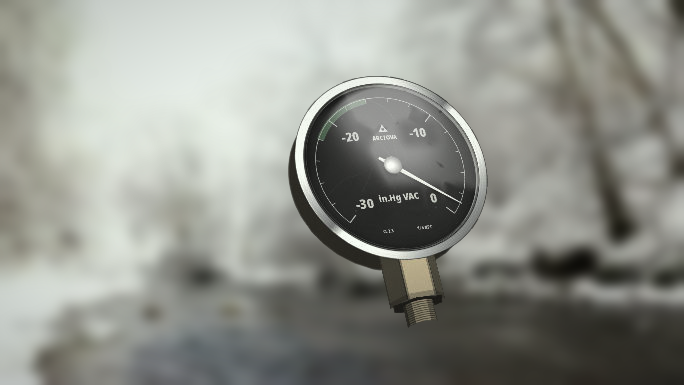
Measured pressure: -1 inHg
